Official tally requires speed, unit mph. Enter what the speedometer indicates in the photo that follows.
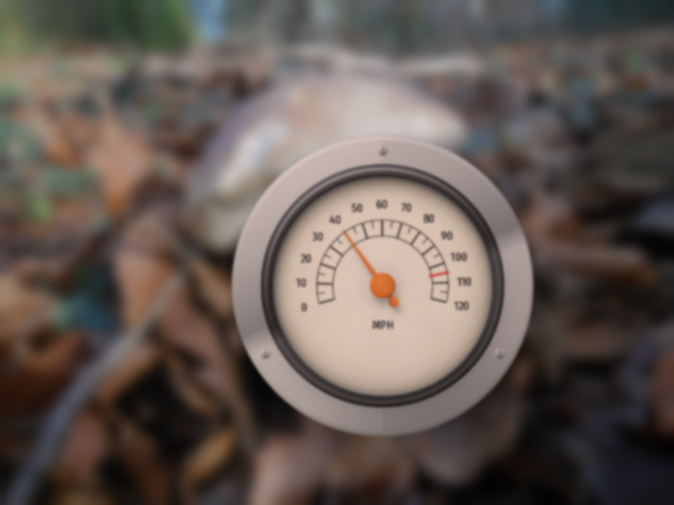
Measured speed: 40 mph
